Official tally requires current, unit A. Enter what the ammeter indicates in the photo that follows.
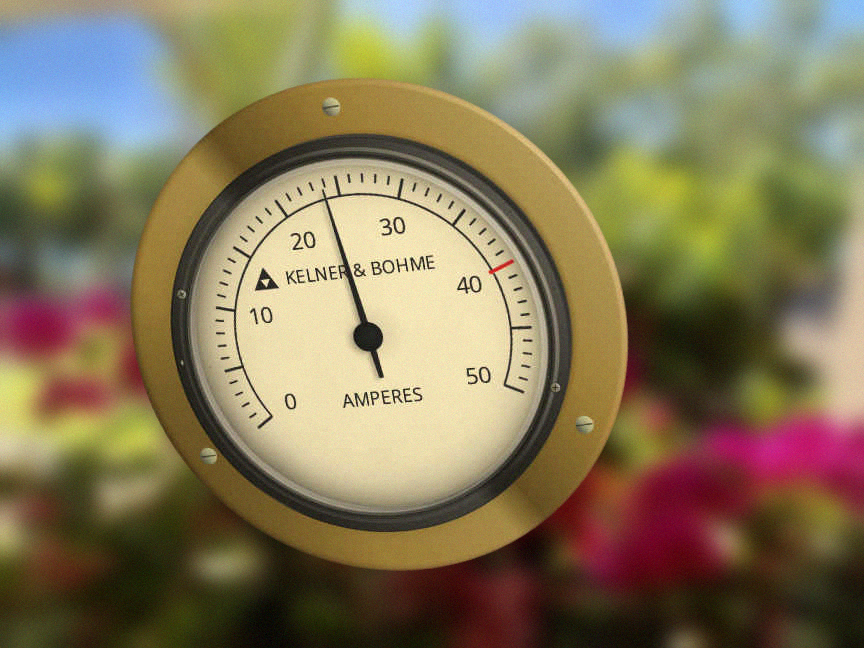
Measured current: 24 A
